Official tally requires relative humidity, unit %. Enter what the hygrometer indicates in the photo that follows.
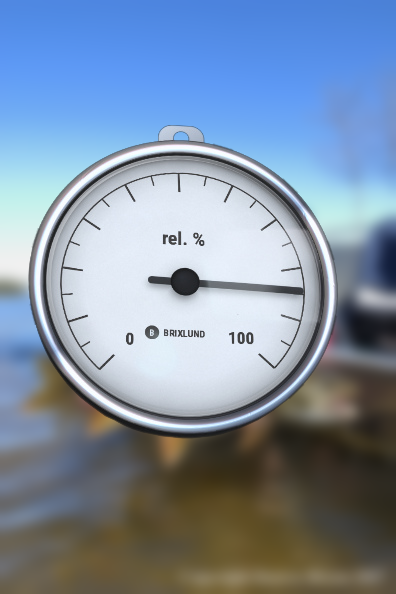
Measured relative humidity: 85 %
